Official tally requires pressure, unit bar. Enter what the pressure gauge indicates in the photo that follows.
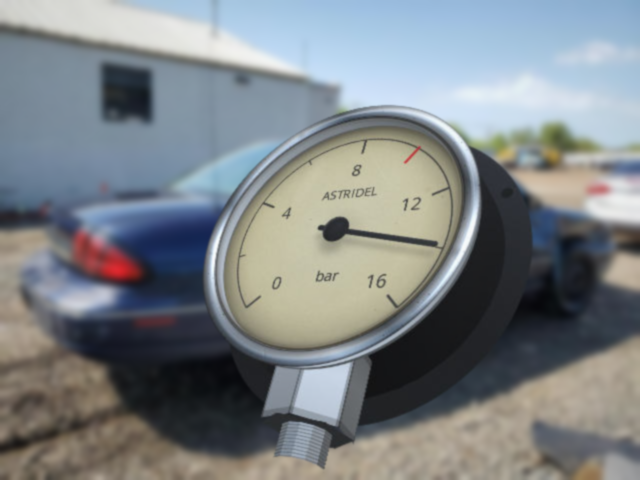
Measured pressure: 14 bar
